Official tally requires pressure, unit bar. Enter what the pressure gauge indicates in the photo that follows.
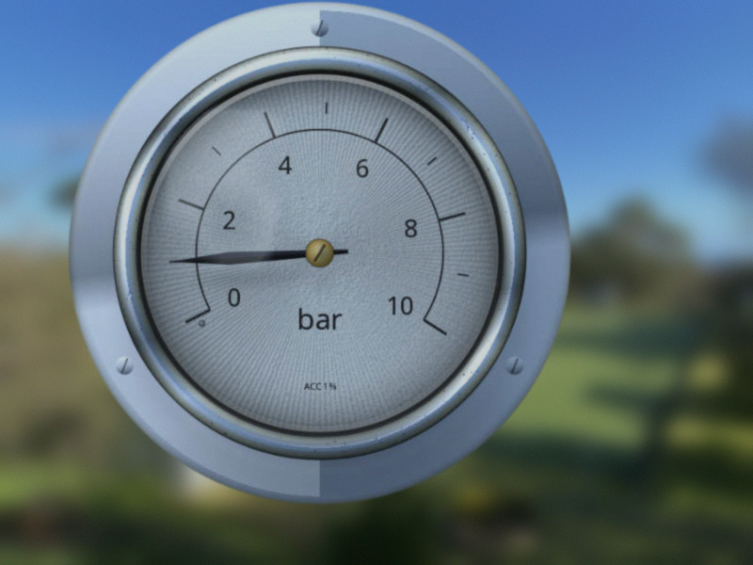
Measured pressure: 1 bar
